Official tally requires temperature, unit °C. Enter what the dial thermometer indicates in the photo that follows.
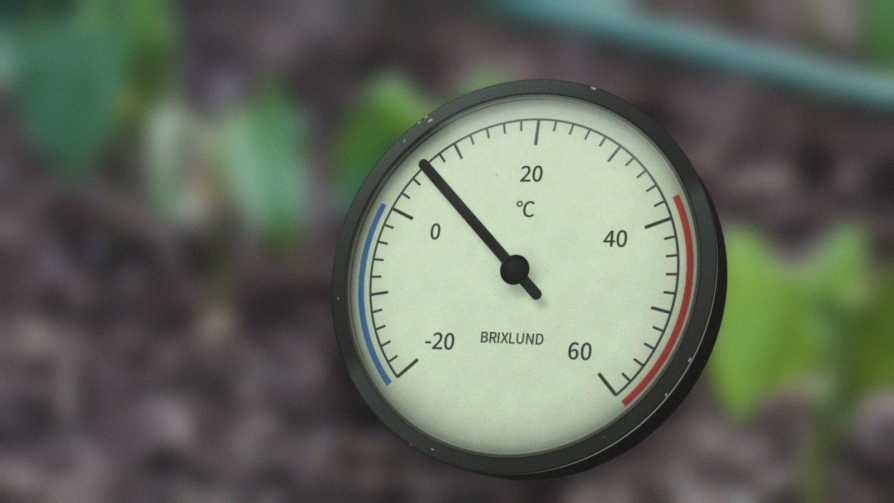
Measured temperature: 6 °C
